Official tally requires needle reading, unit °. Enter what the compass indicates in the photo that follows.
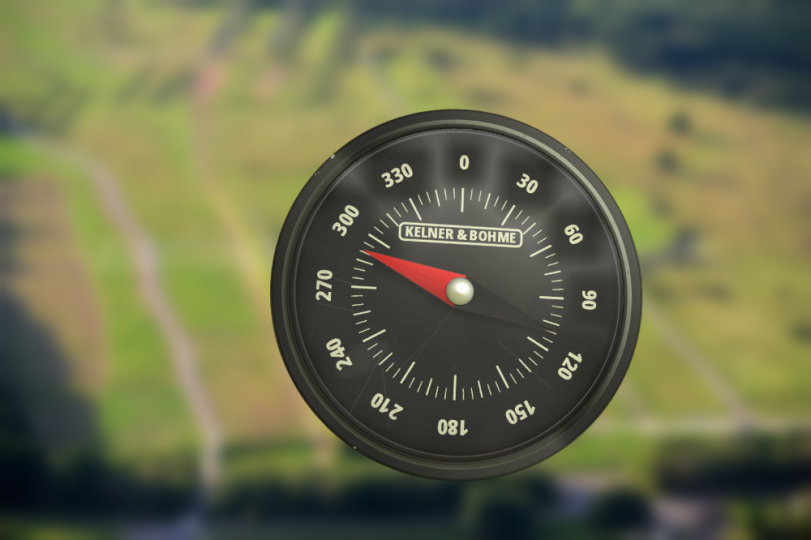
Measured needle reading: 290 °
